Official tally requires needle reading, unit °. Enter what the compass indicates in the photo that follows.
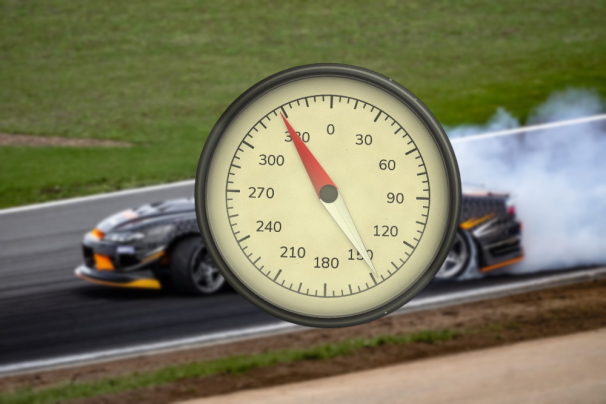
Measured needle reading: 327.5 °
